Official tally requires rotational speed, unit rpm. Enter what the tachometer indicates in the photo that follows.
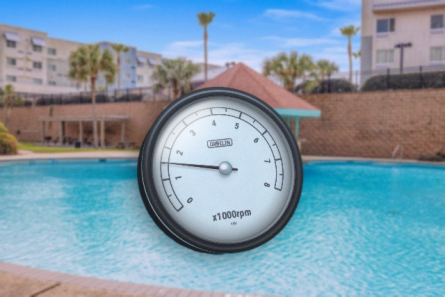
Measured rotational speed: 1500 rpm
